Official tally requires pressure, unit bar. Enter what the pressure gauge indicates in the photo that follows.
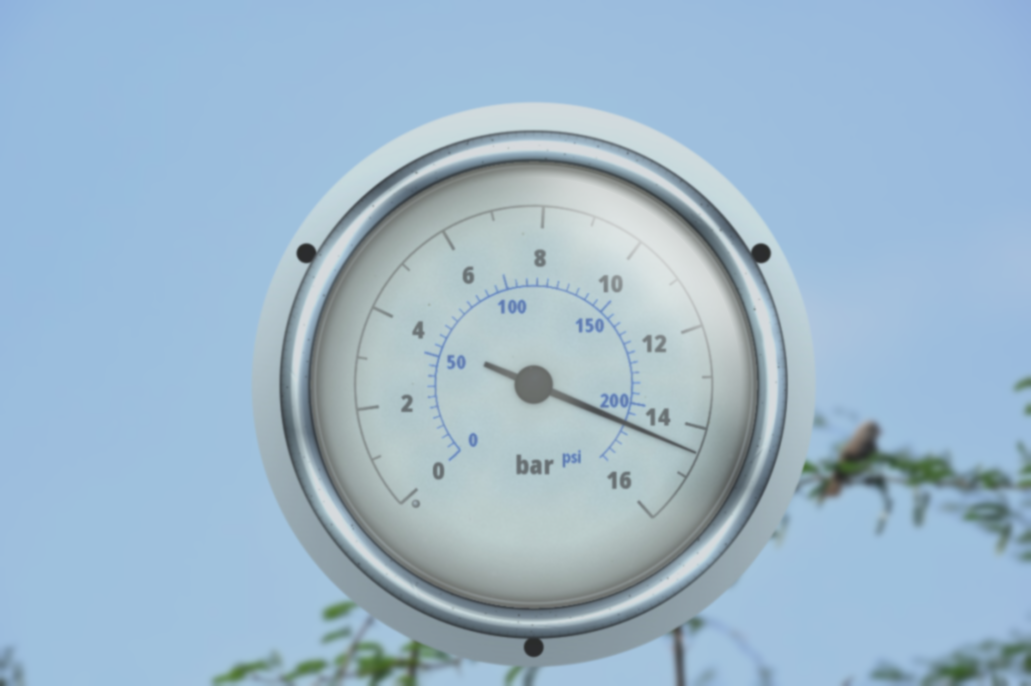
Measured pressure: 14.5 bar
